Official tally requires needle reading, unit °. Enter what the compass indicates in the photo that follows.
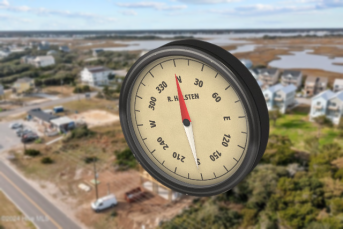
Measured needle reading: 0 °
